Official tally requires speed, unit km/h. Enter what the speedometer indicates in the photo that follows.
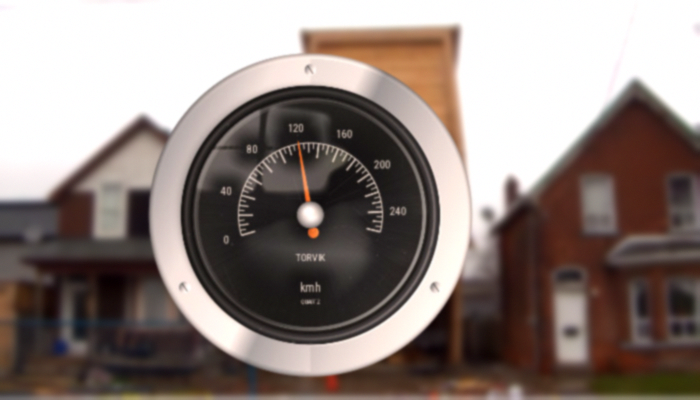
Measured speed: 120 km/h
